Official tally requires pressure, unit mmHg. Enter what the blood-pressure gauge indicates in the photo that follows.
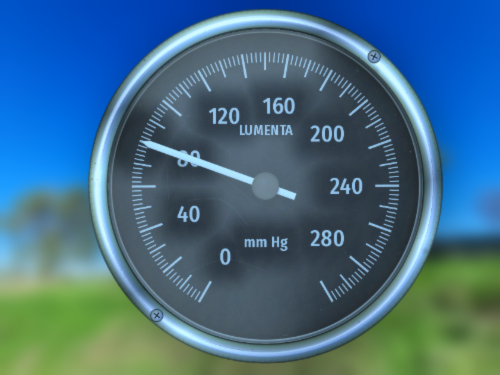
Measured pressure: 80 mmHg
